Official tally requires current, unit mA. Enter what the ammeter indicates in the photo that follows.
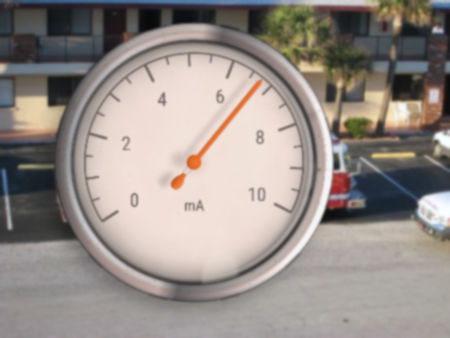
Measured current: 6.75 mA
